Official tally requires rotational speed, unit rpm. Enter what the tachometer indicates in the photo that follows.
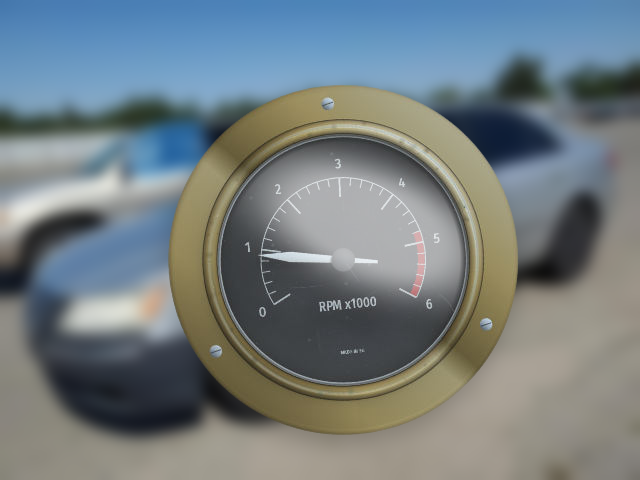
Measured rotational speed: 900 rpm
